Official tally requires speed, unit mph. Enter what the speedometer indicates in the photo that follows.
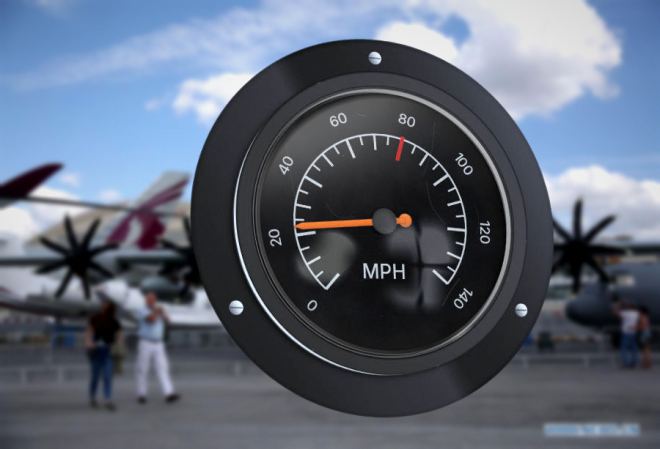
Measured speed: 22.5 mph
